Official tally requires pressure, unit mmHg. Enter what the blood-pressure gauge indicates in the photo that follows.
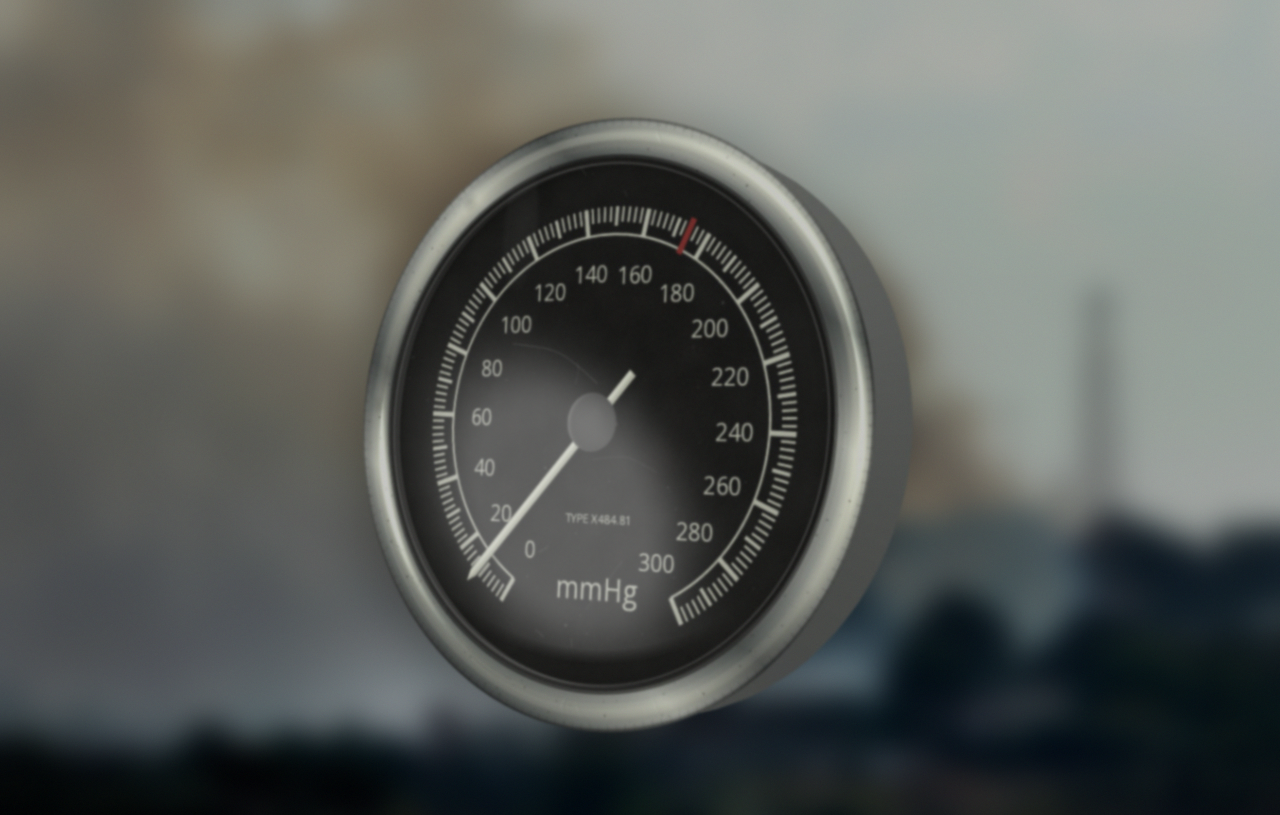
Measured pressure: 10 mmHg
